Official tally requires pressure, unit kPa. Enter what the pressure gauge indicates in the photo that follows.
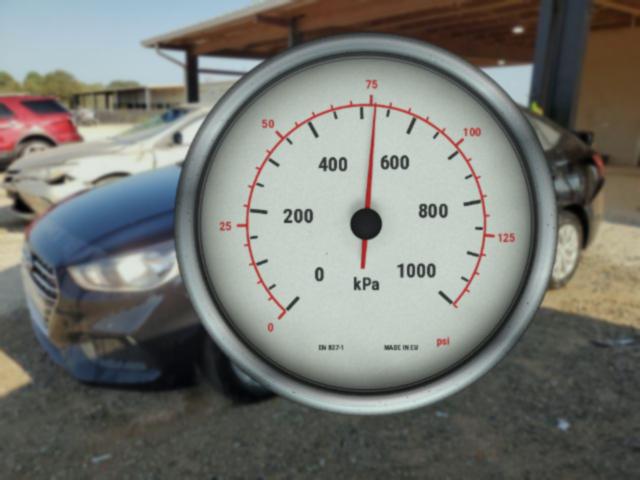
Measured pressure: 525 kPa
